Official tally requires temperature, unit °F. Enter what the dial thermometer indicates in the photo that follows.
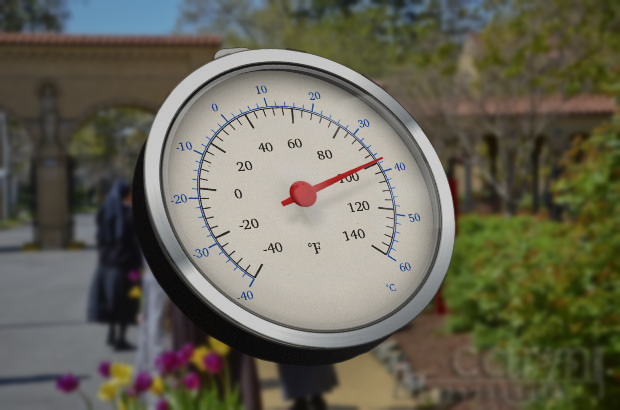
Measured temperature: 100 °F
